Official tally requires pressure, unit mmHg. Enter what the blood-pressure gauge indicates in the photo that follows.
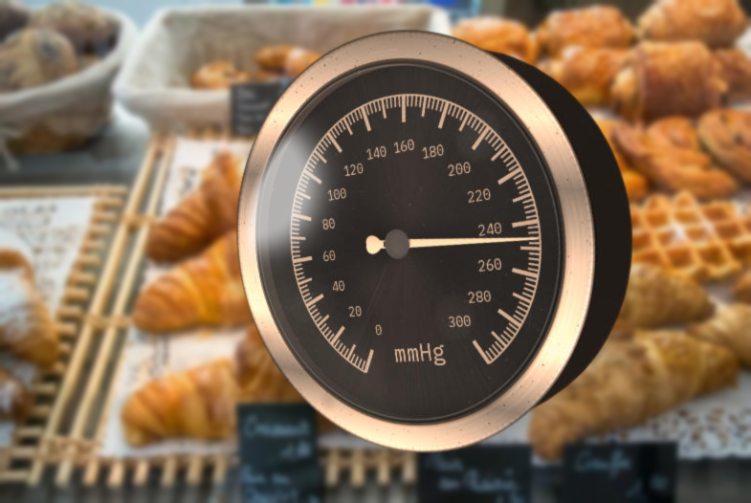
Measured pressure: 246 mmHg
